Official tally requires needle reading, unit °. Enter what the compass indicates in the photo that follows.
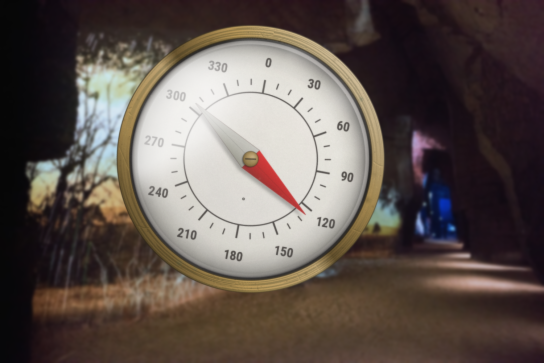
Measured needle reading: 125 °
